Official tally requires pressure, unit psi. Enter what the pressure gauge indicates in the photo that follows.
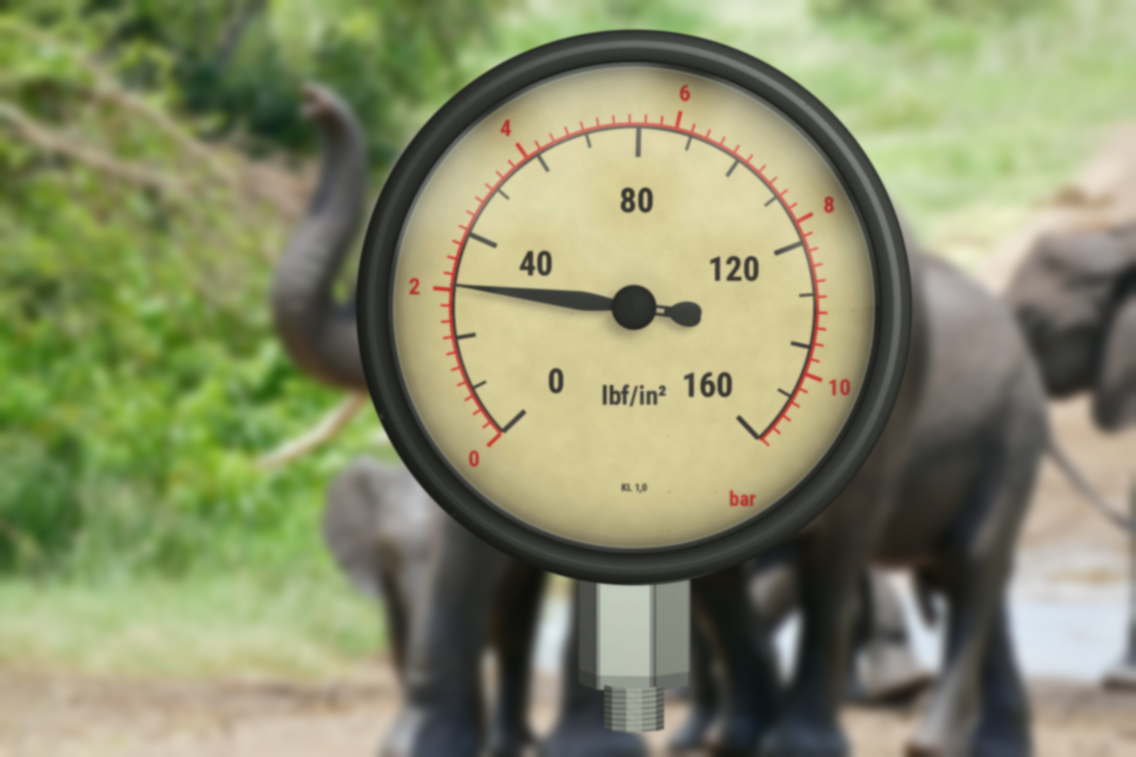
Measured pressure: 30 psi
